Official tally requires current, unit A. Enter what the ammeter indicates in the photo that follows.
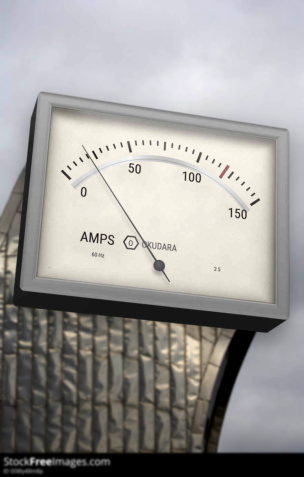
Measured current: 20 A
